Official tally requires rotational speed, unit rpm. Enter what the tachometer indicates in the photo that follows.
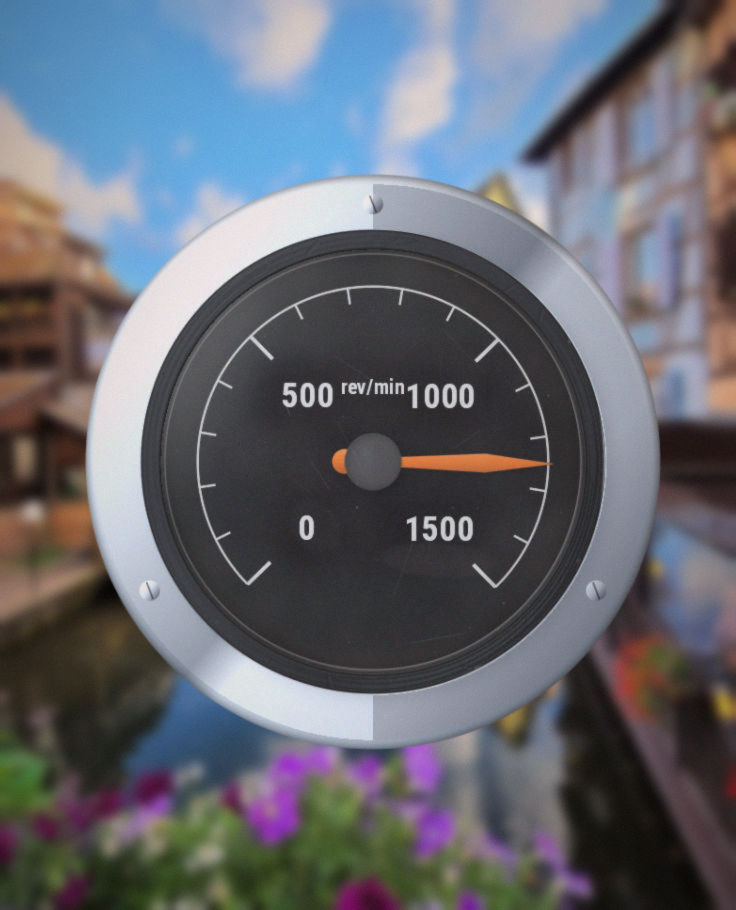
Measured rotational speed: 1250 rpm
